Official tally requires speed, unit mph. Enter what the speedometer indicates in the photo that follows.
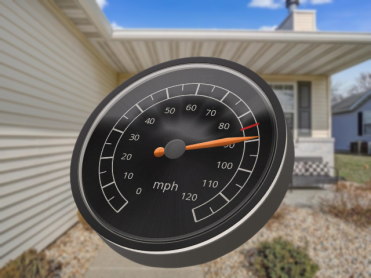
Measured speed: 90 mph
